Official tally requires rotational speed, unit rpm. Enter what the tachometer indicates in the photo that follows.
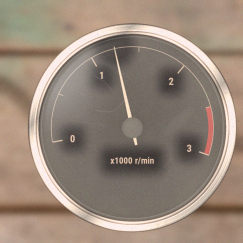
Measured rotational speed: 1250 rpm
